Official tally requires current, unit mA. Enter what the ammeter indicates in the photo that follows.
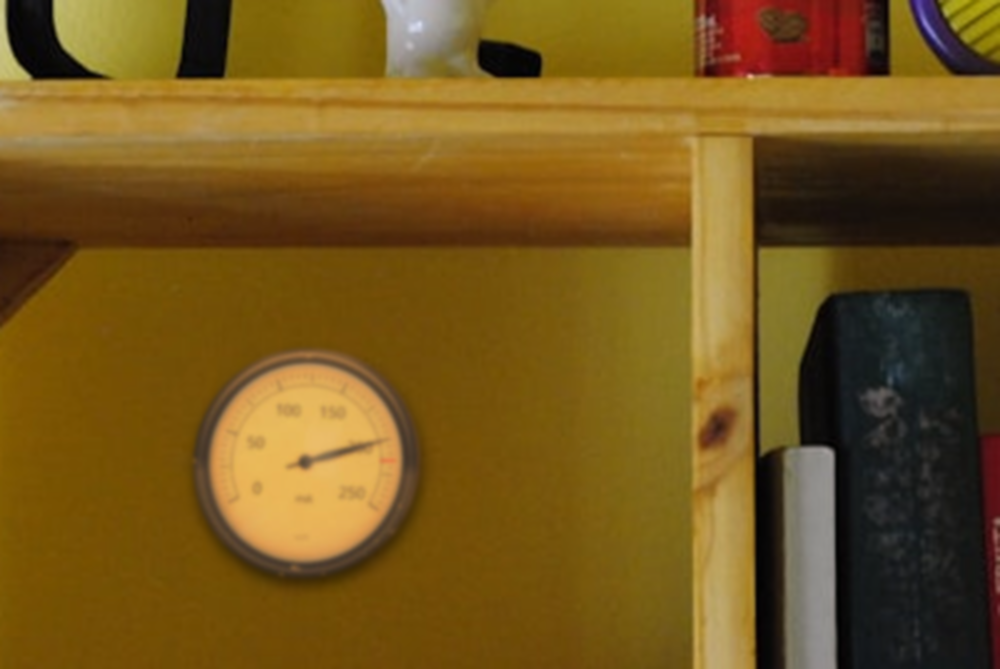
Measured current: 200 mA
